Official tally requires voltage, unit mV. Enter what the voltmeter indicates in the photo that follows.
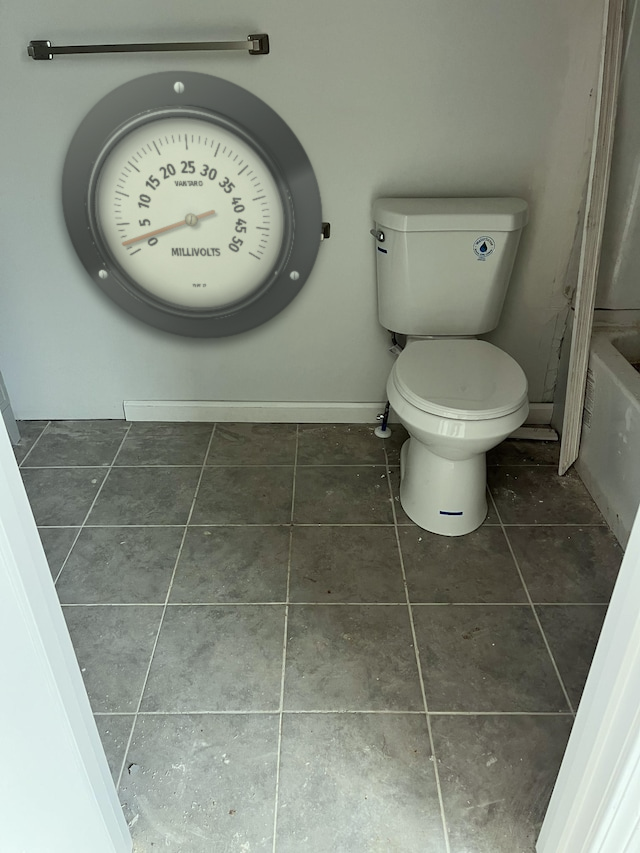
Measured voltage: 2 mV
